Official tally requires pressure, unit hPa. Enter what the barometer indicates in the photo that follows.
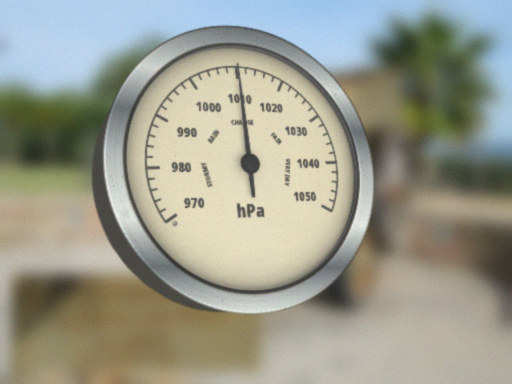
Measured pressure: 1010 hPa
